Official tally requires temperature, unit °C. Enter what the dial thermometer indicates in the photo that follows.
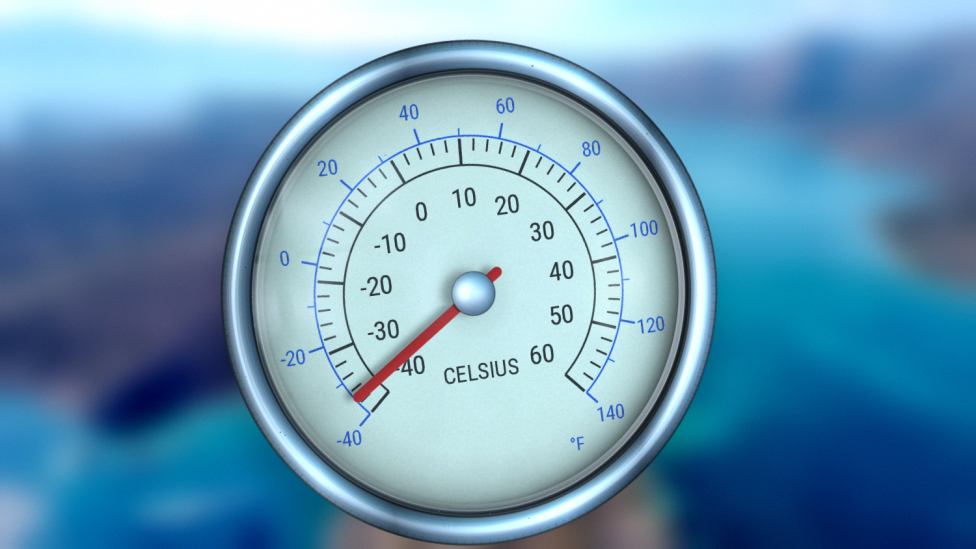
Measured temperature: -37 °C
